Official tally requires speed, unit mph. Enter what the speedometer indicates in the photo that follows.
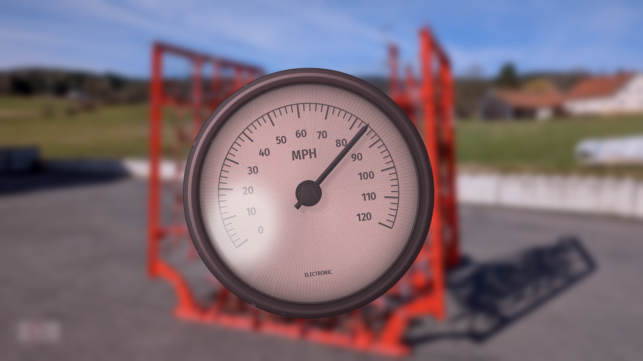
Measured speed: 84 mph
